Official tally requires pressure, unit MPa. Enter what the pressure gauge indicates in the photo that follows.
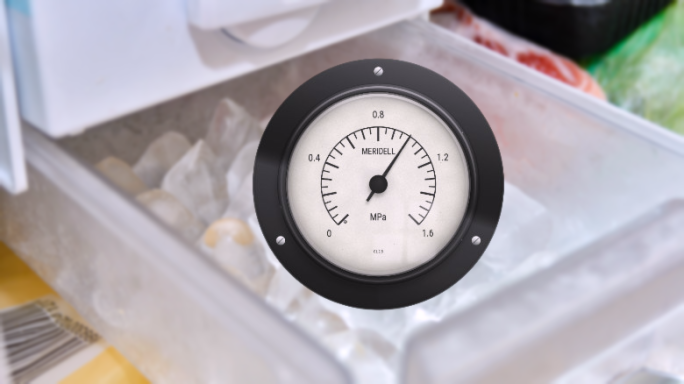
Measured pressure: 1 MPa
